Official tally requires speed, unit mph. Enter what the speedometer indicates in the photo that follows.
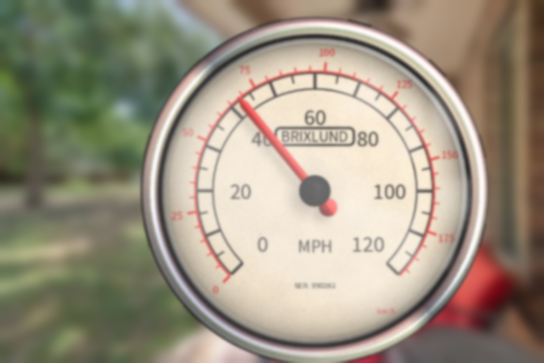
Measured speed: 42.5 mph
